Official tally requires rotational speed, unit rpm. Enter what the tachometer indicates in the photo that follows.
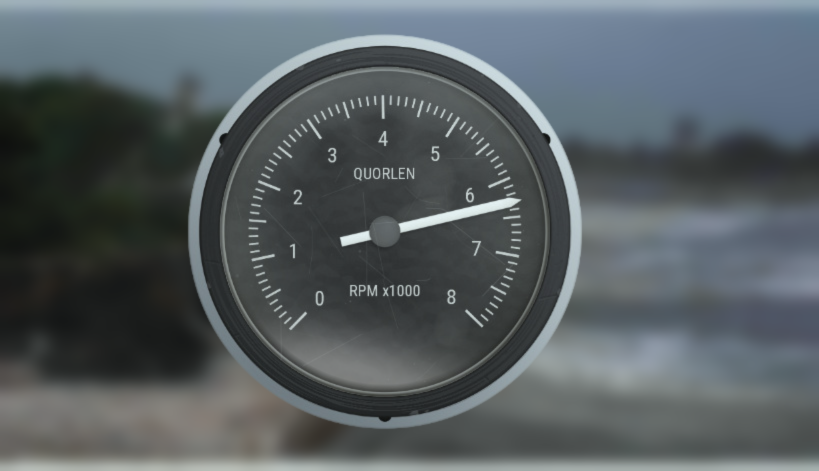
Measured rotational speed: 6300 rpm
